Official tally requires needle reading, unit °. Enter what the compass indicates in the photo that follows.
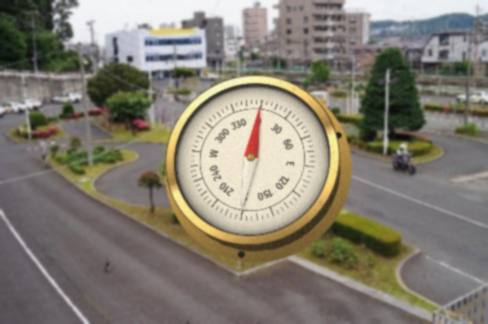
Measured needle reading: 0 °
